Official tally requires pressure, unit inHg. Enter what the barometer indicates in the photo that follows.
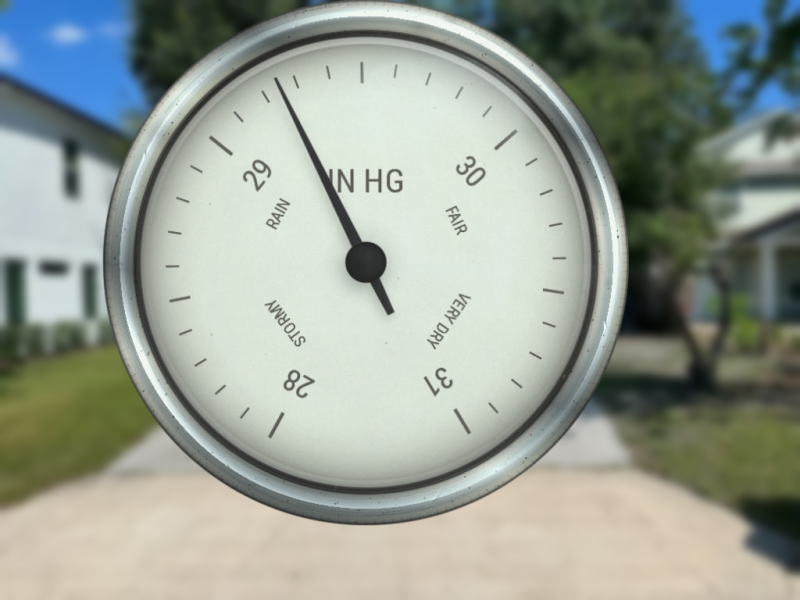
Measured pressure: 29.25 inHg
